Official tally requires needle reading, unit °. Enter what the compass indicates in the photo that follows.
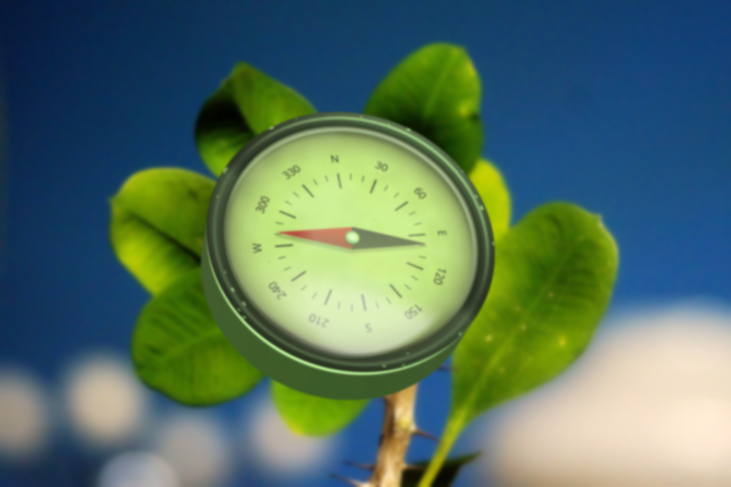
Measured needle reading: 280 °
